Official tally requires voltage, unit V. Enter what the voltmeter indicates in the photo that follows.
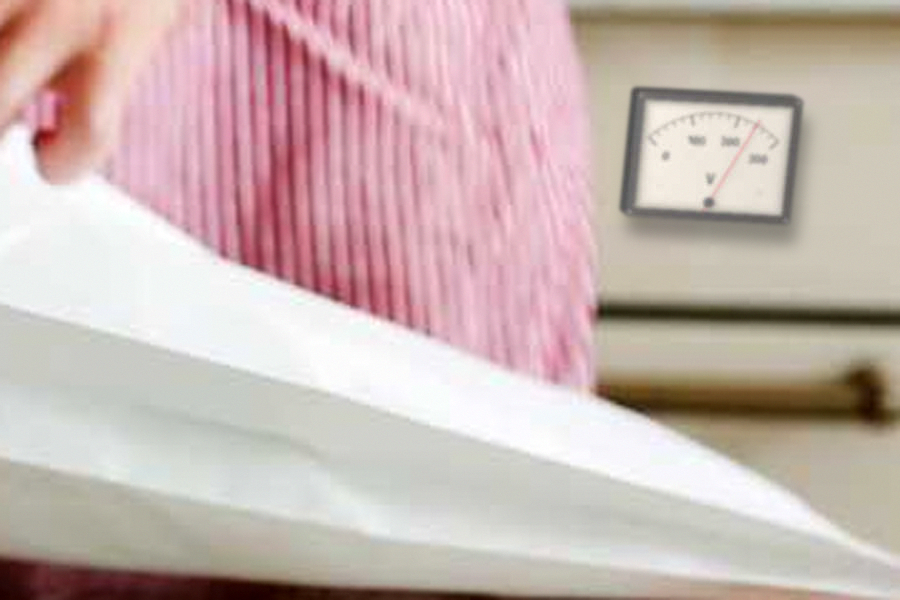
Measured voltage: 240 V
